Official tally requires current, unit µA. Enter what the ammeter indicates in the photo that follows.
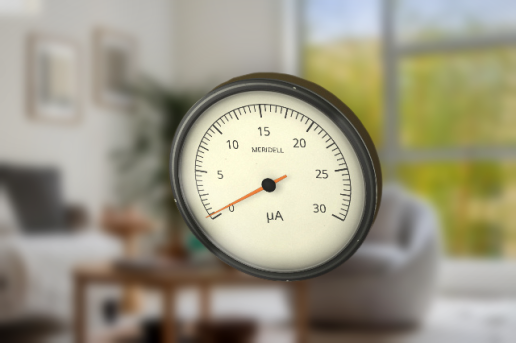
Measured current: 0.5 µA
